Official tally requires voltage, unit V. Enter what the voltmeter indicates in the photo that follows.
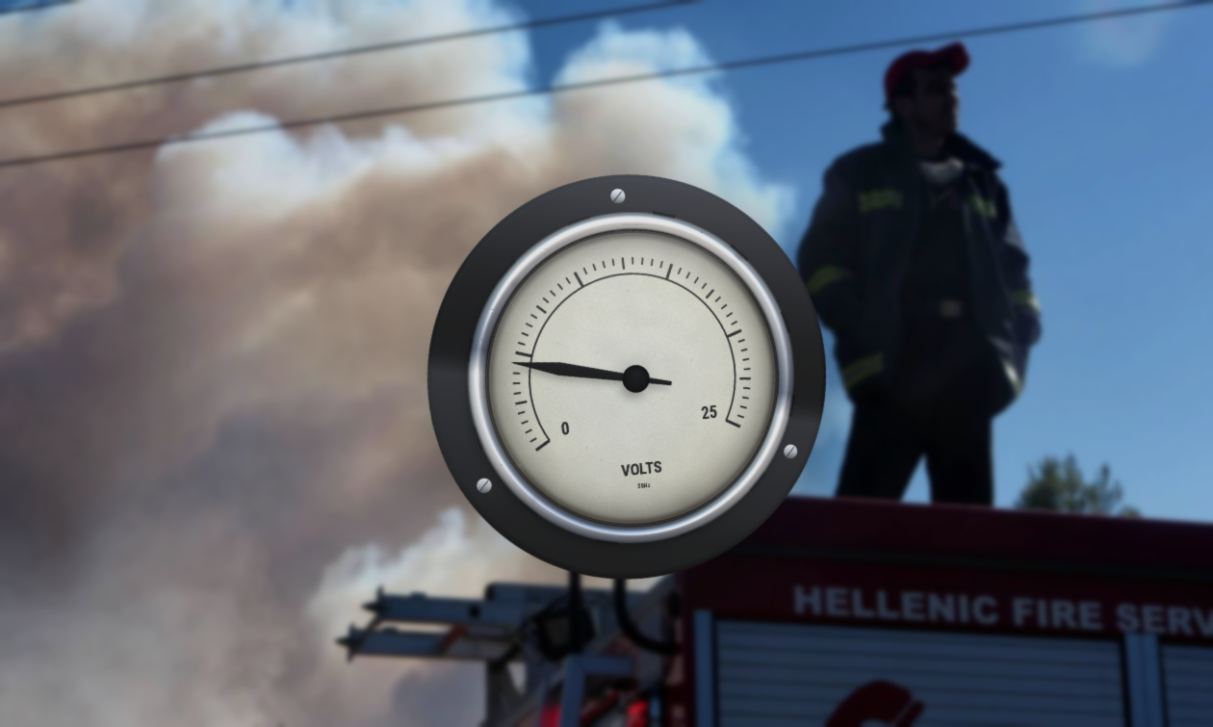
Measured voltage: 4.5 V
